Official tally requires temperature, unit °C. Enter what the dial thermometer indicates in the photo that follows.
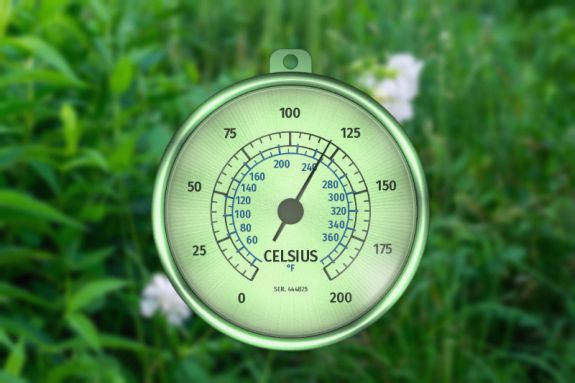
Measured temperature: 120 °C
